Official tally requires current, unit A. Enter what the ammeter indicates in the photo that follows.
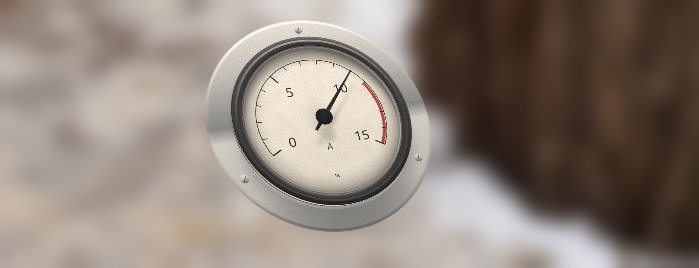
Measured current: 10 A
